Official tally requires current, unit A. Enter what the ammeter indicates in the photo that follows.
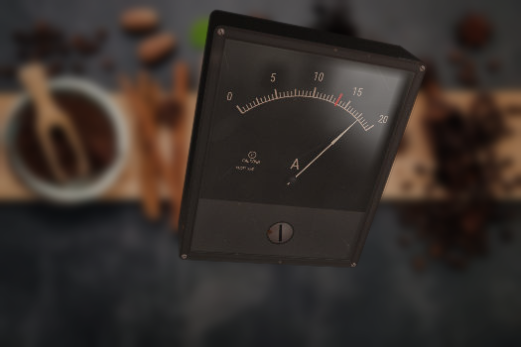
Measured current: 17.5 A
